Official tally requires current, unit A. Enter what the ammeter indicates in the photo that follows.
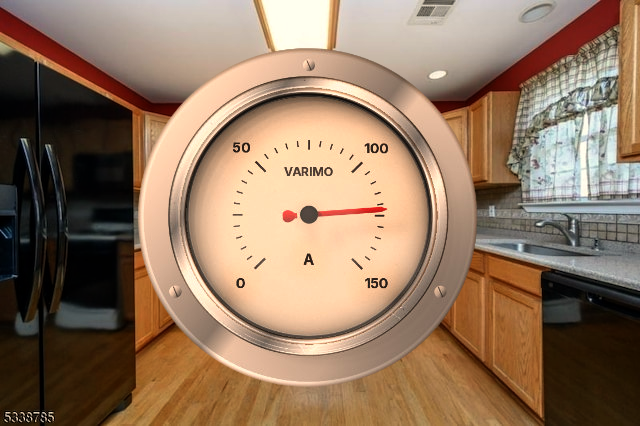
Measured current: 122.5 A
